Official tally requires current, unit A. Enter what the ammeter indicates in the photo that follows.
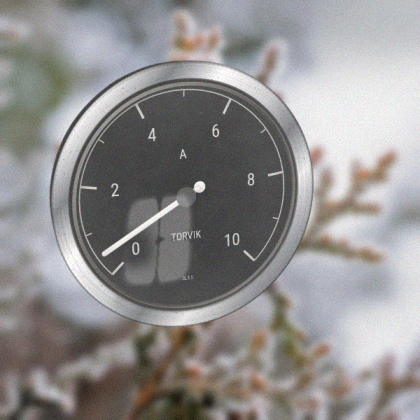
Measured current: 0.5 A
